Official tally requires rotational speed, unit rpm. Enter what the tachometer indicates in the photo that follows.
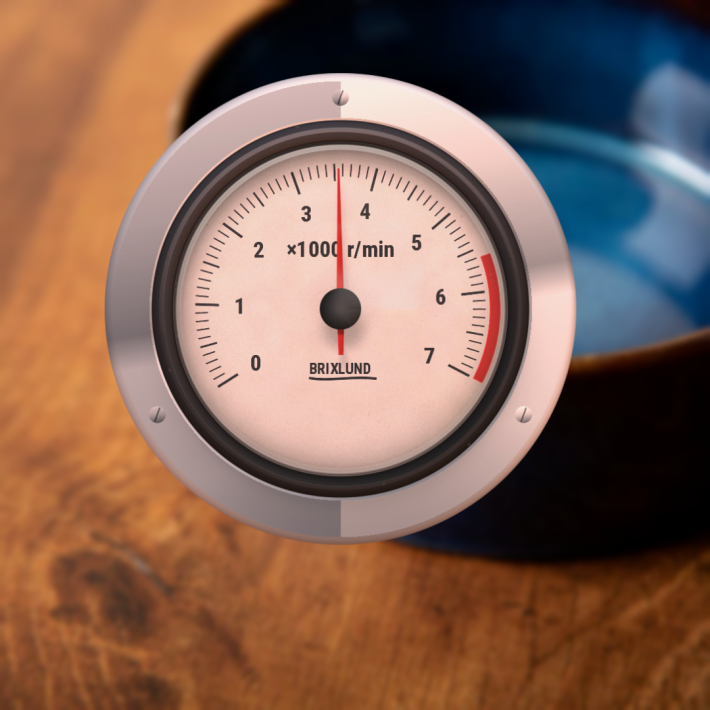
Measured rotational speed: 3550 rpm
